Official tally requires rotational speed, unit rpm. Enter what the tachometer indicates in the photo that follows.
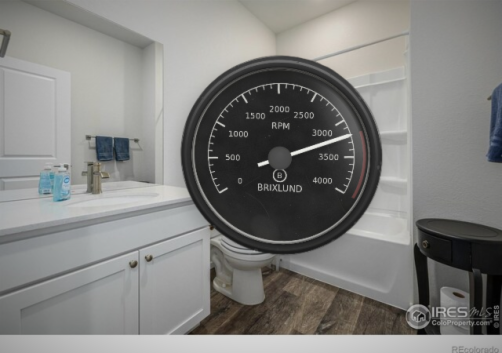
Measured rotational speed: 3200 rpm
